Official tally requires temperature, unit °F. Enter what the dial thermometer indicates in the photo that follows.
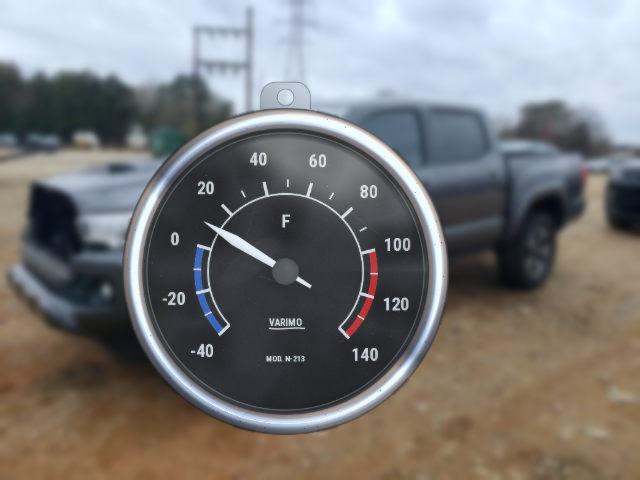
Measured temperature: 10 °F
